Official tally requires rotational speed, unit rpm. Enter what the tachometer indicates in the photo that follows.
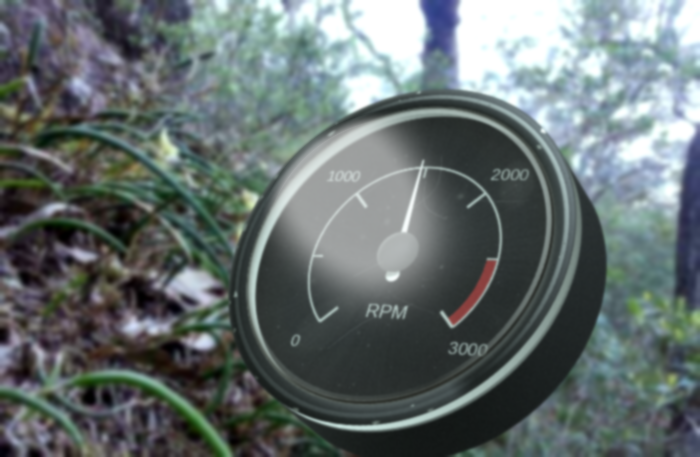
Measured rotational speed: 1500 rpm
